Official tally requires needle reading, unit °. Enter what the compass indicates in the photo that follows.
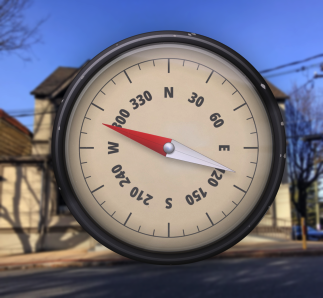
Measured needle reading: 290 °
